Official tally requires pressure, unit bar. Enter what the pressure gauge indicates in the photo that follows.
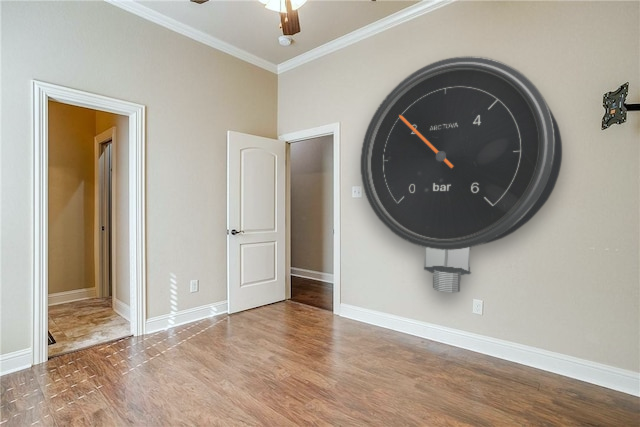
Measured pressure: 2 bar
